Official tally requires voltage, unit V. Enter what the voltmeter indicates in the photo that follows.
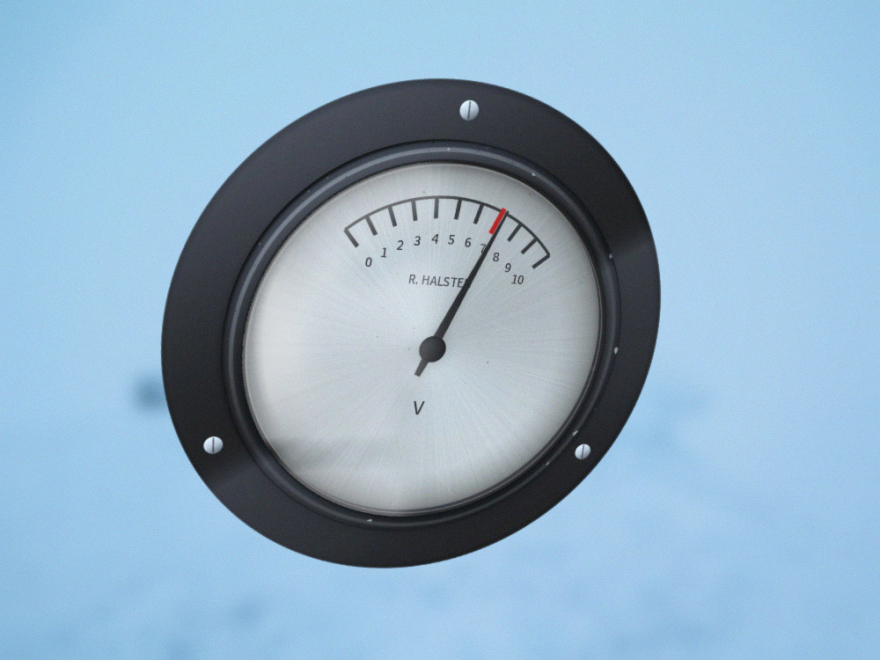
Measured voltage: 7 V
